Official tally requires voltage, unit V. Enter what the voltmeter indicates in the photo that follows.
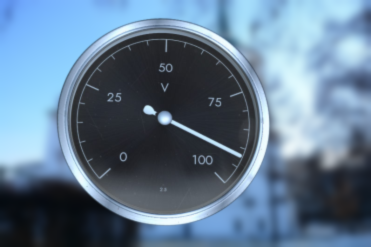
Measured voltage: 92.5 V
